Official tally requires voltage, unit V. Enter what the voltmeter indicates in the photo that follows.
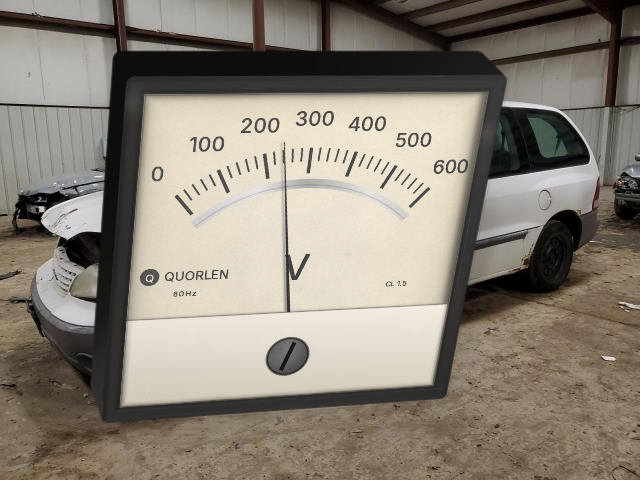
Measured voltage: 240 V
